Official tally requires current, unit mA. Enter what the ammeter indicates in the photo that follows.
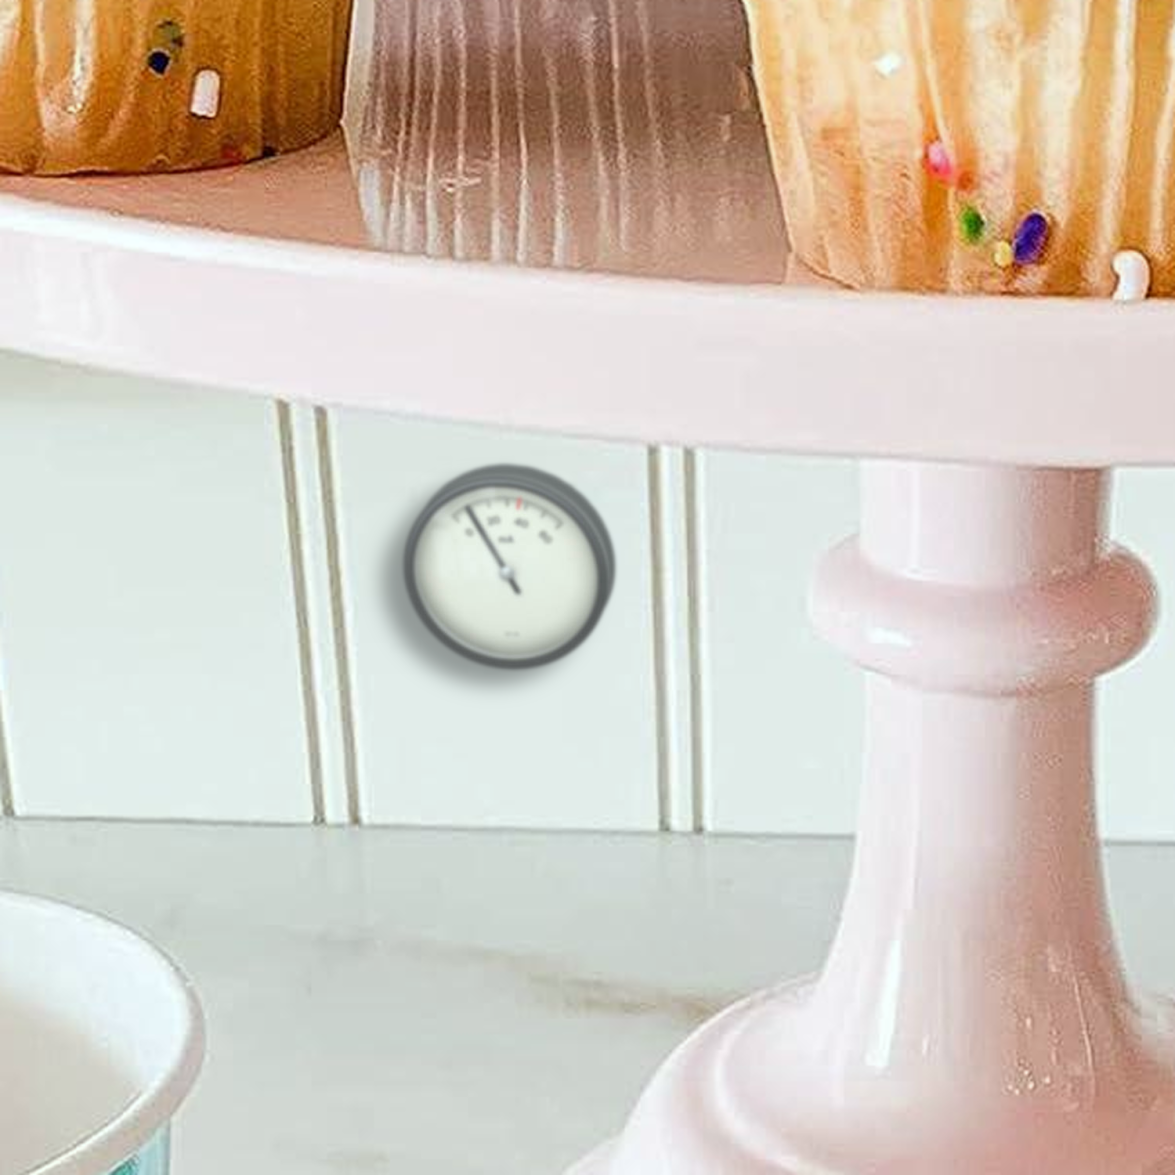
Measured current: 10 mA
